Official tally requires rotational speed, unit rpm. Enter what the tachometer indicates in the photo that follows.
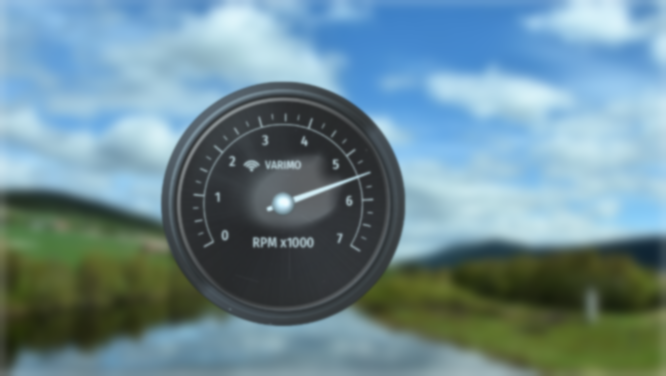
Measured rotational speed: 5500 rpm
